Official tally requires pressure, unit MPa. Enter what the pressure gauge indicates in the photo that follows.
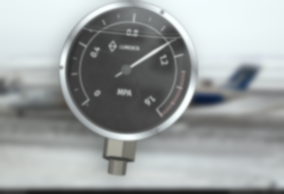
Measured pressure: 1.1 MPa
